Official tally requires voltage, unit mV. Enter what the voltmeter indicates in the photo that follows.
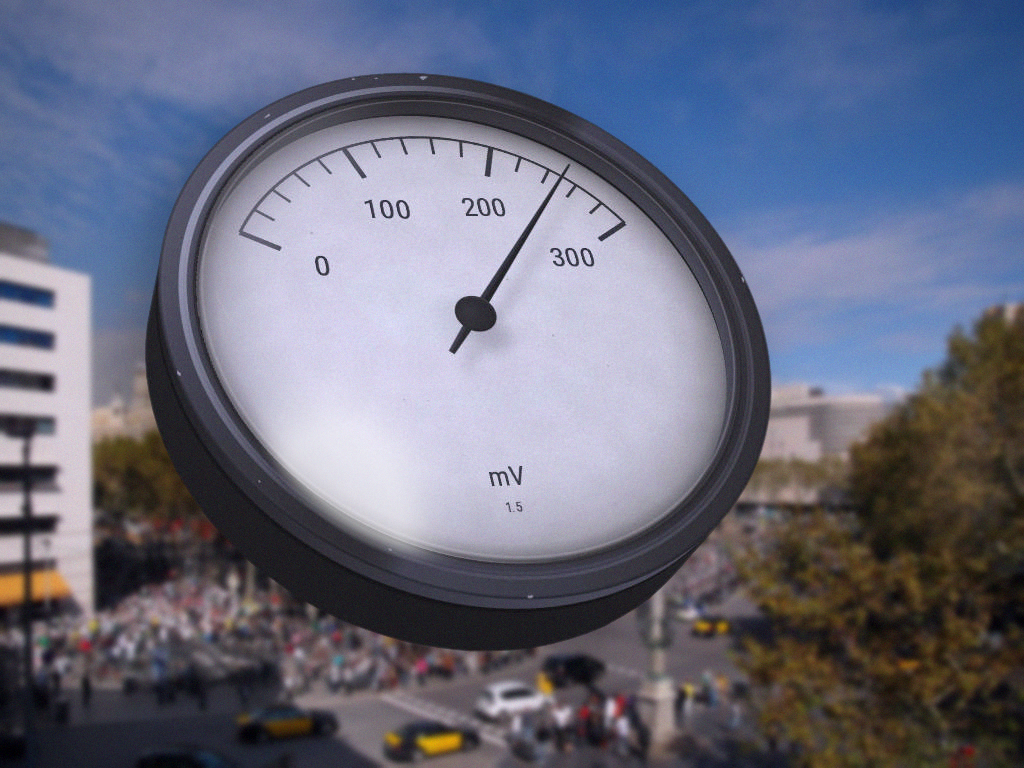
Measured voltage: 250 mV
